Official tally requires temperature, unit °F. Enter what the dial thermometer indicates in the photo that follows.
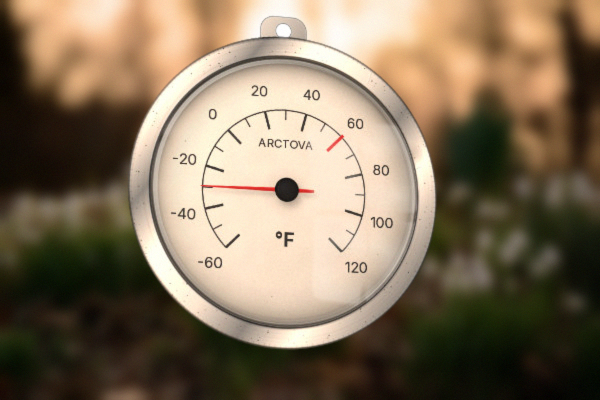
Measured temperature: -30 °F
